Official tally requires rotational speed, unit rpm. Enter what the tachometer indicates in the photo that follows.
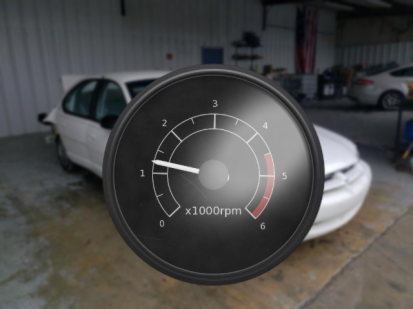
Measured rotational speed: 1250 rpm
